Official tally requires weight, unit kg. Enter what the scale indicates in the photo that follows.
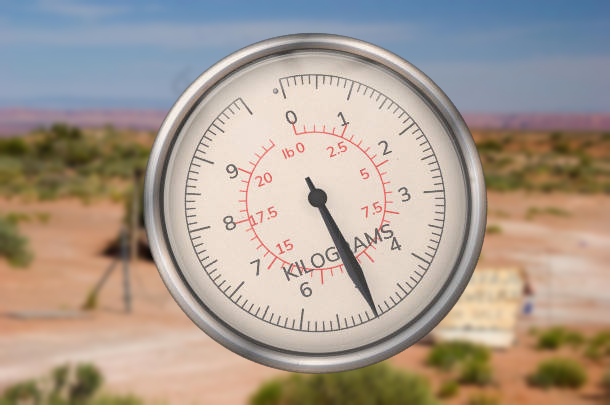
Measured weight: 5 kg
